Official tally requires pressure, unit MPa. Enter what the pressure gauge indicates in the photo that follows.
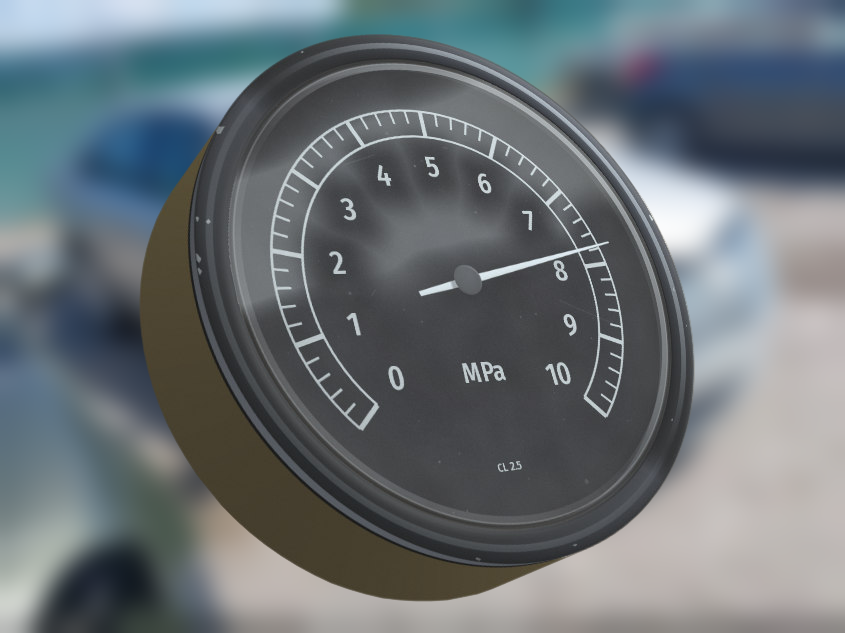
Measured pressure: 7.8 MPa
